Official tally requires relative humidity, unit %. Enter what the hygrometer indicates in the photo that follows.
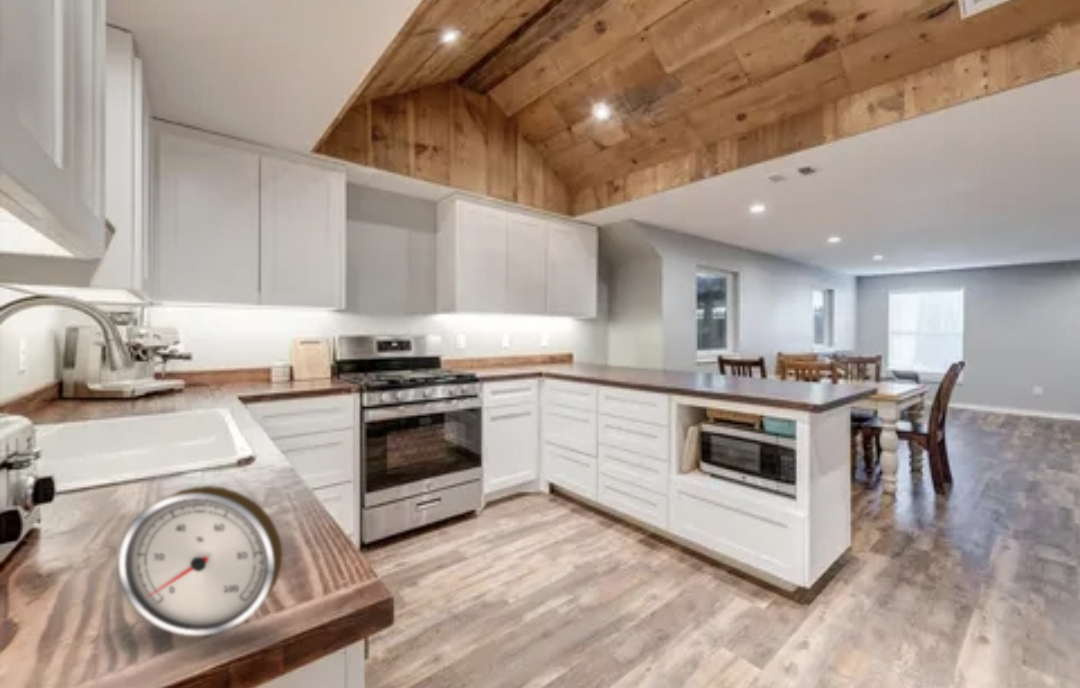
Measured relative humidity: 4 %
